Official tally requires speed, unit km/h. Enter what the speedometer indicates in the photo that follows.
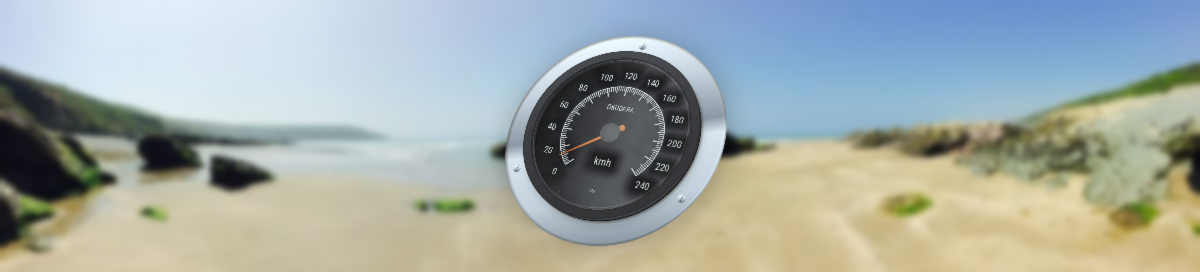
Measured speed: 10 km/h
